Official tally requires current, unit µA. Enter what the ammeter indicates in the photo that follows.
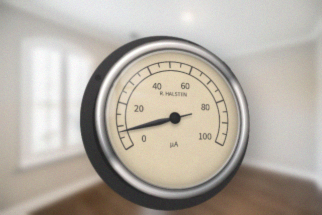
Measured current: 7.5 µA
